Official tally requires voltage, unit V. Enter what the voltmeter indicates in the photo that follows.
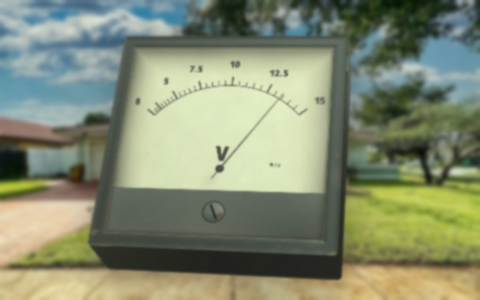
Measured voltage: 13.5 V
